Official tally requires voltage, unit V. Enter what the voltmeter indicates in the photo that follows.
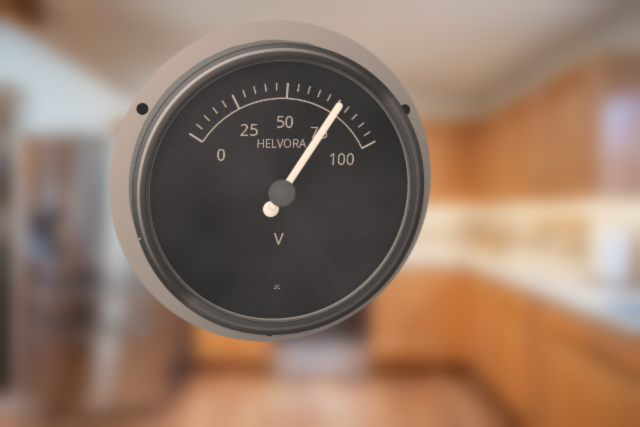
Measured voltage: 75 V
